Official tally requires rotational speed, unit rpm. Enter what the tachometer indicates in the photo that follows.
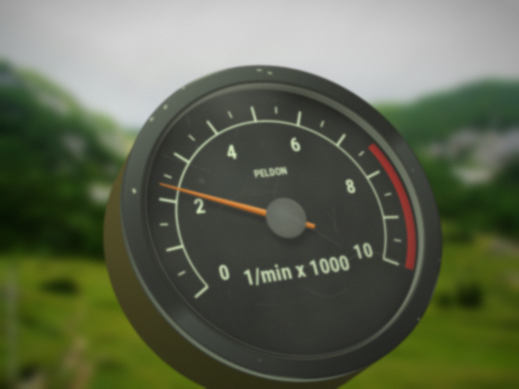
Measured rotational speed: 2250 rpm
